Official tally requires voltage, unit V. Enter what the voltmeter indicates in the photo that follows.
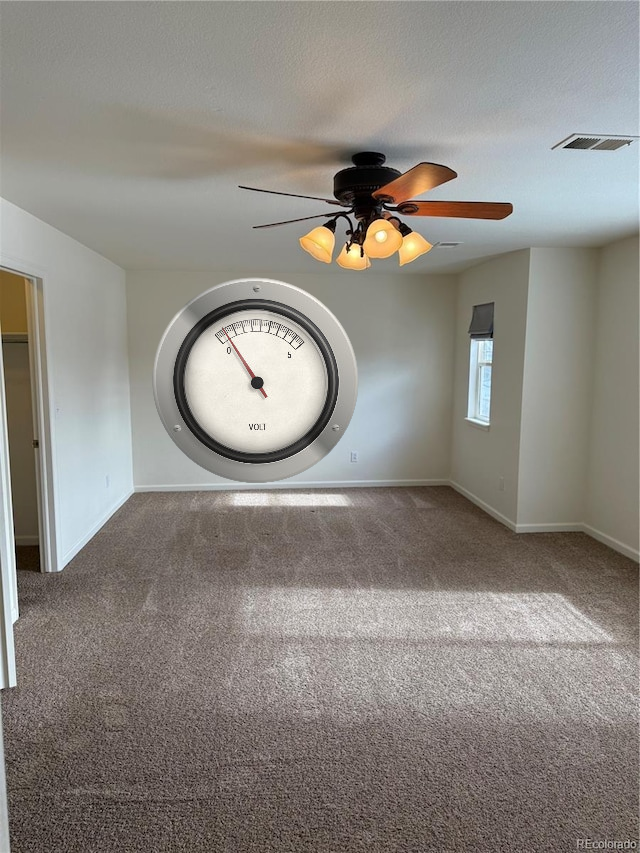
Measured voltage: 0.5 V
